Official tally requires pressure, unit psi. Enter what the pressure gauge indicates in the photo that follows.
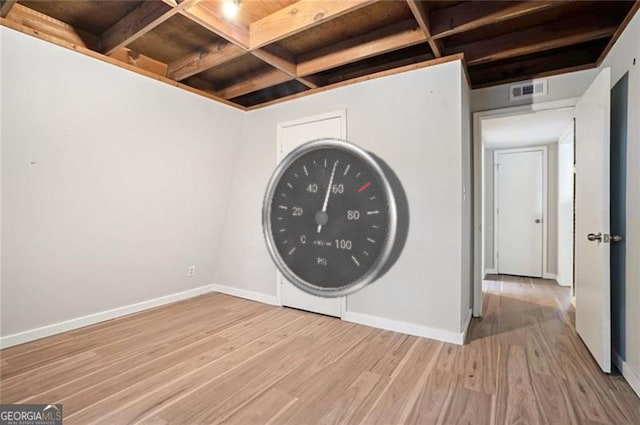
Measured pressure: 55 psi
